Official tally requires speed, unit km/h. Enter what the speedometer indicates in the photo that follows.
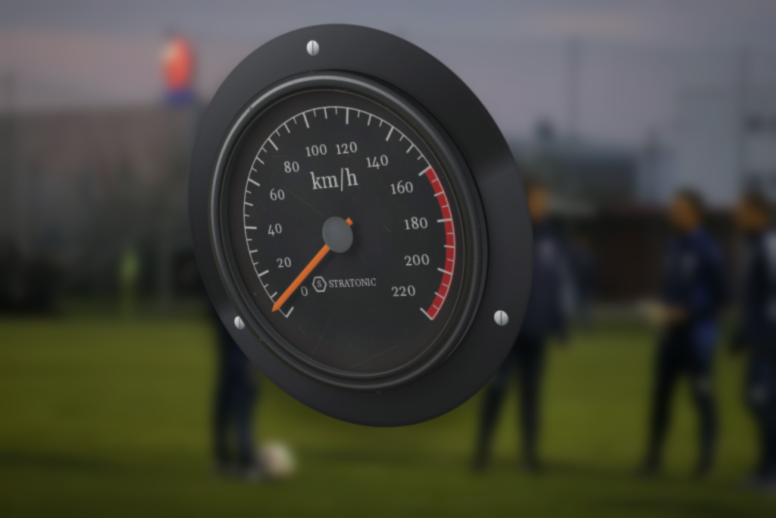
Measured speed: 5 km/h
